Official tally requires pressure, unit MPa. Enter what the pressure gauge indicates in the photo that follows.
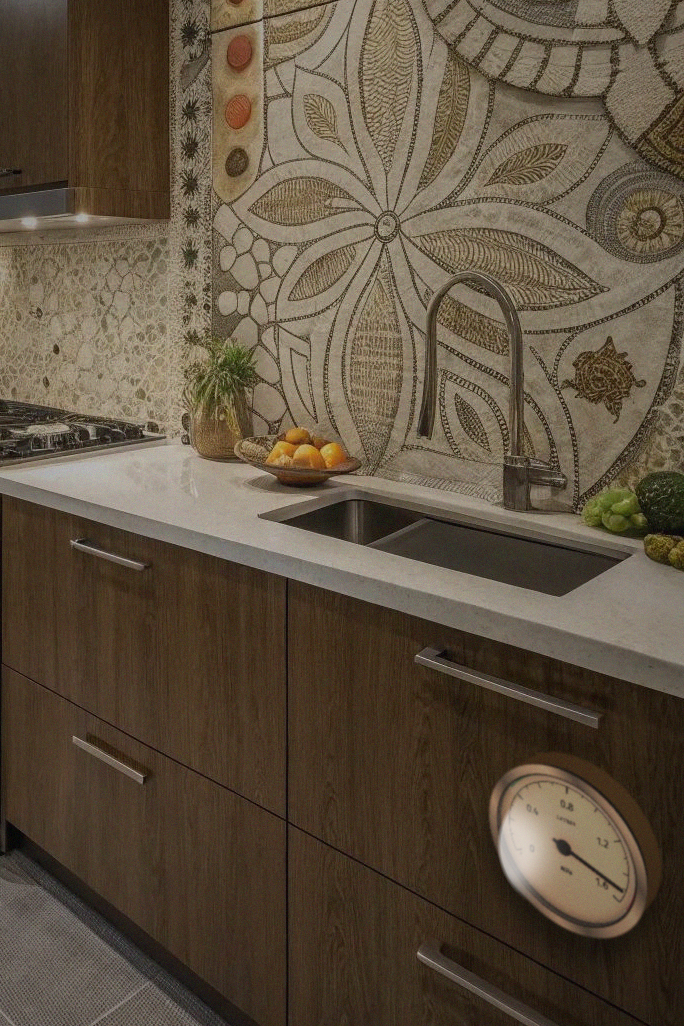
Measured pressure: 1.5 MPa
